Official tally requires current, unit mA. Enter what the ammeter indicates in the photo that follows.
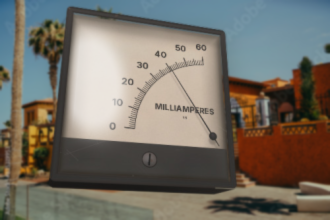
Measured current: 40 mA
